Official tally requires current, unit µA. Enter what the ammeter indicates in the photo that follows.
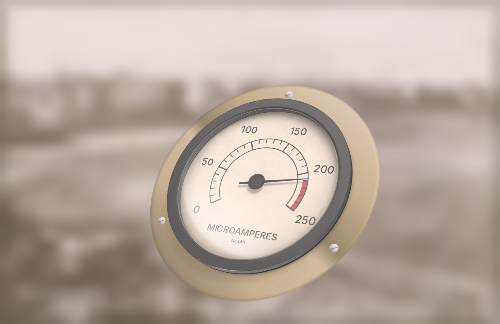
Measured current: 210 µA
